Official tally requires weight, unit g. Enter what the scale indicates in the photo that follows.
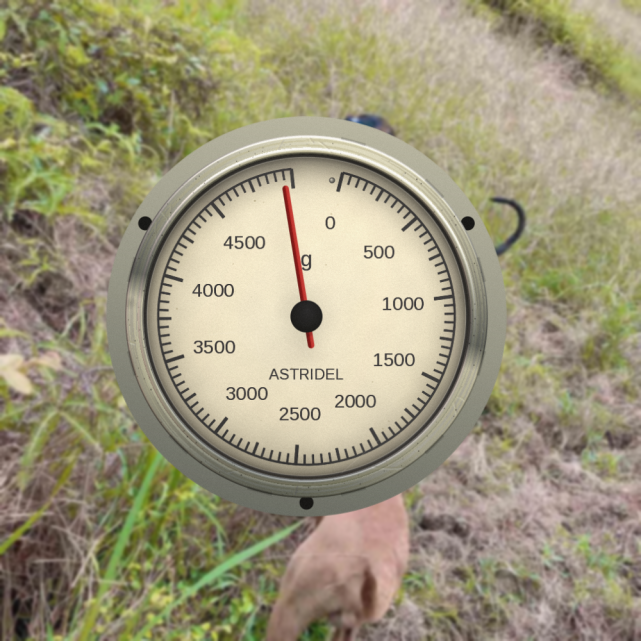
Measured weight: 4950 g
